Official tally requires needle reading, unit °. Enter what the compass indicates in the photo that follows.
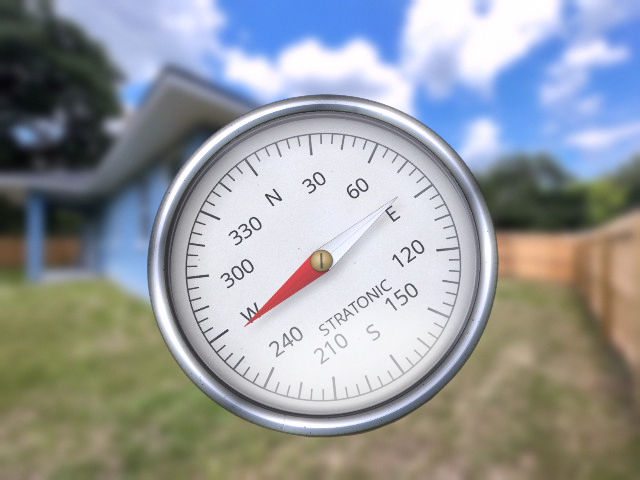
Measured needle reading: 265 °
